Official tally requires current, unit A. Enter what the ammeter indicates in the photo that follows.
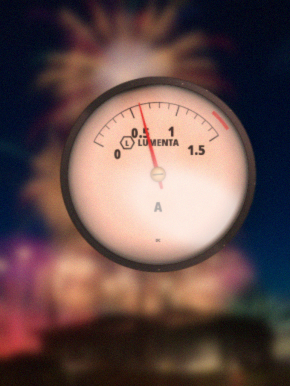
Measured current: 0.6 A
